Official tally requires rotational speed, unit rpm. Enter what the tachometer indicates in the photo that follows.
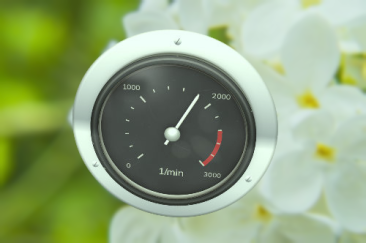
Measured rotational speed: 1800 rpm
